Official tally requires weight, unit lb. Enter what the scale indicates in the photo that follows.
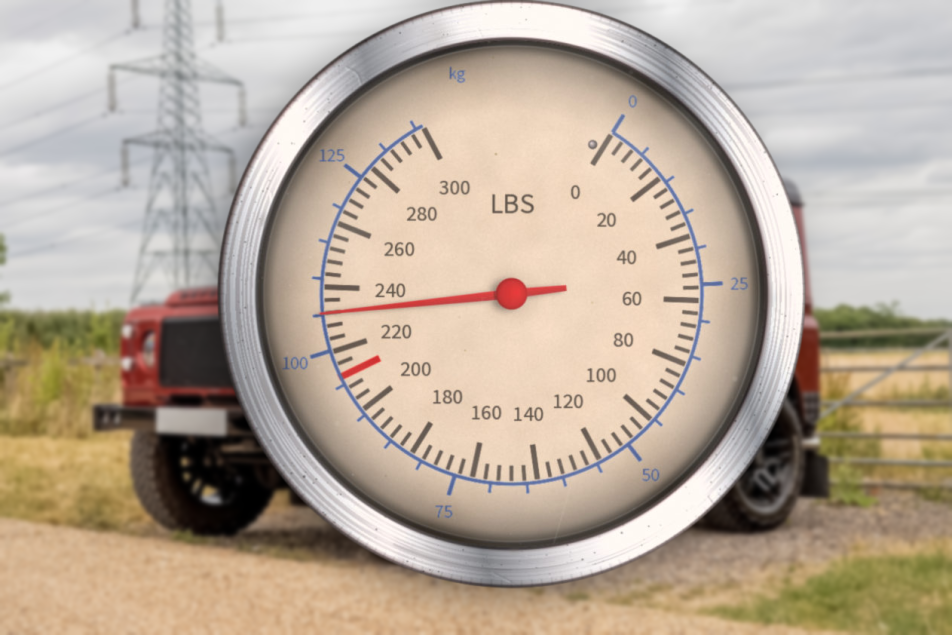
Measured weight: 232 lb
